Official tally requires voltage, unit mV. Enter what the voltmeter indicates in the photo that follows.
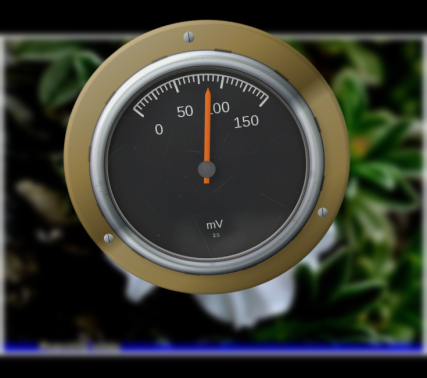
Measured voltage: 85 mV
